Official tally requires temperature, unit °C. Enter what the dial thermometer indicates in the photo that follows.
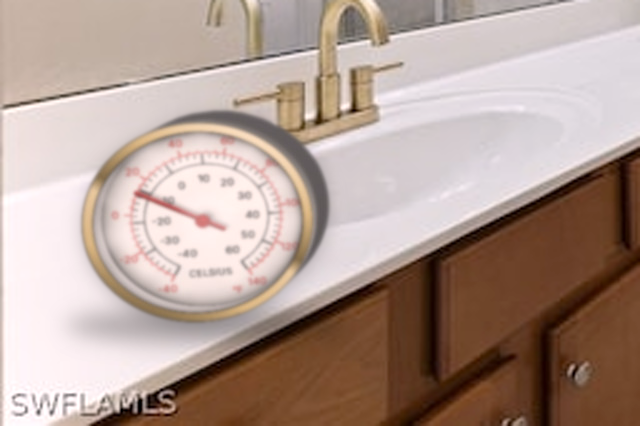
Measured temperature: -10 °C
